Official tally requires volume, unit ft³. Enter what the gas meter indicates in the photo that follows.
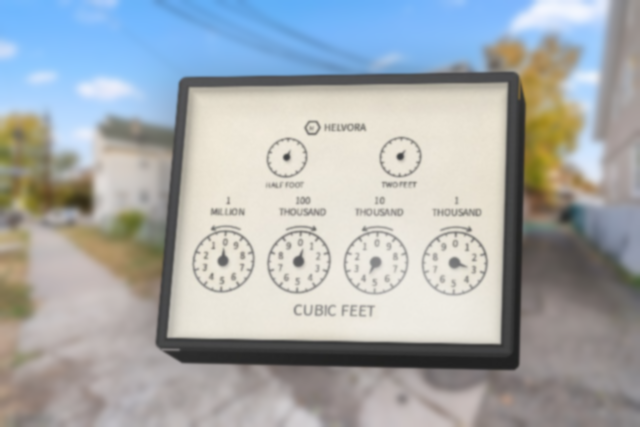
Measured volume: 4300 ft³
